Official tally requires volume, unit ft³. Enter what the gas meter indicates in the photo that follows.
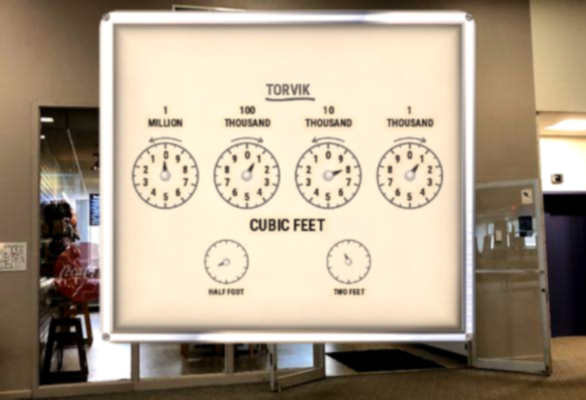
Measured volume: 8100 ft³
